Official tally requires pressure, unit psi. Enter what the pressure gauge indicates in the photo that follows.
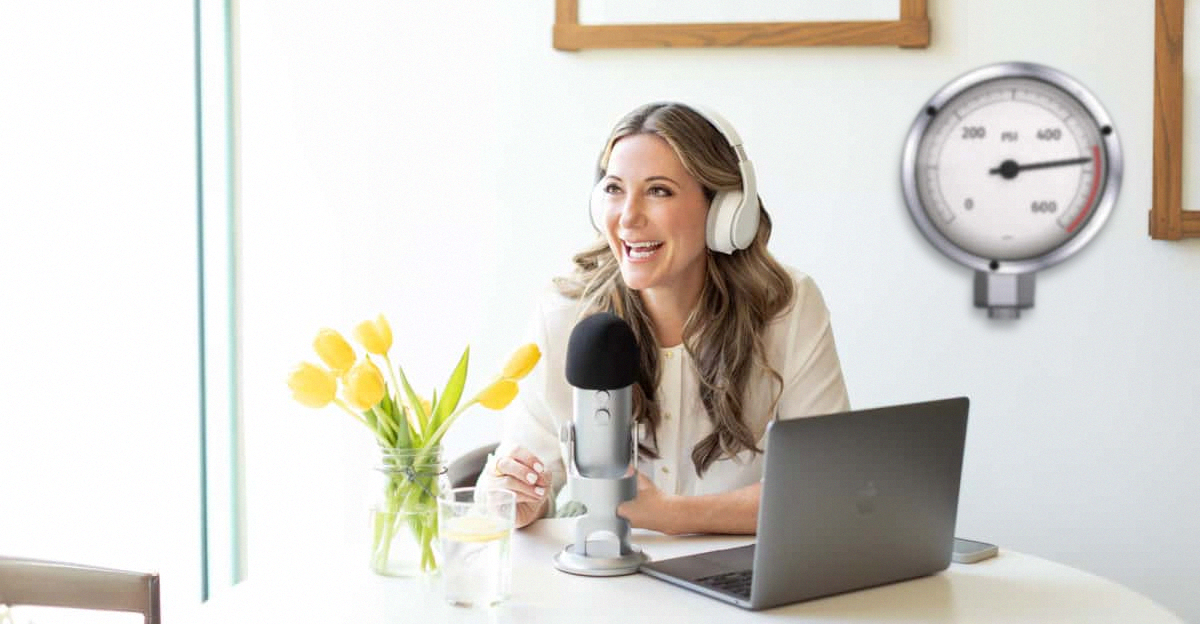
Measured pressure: 480 psi
